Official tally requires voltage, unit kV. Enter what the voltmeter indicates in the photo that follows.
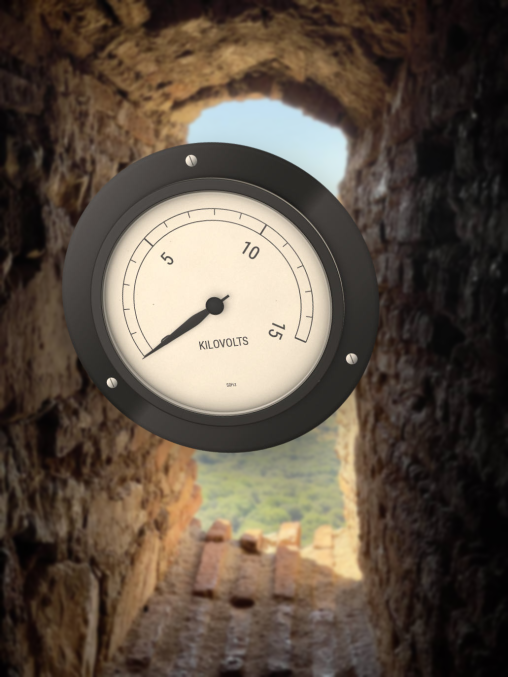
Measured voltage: 0 kV
